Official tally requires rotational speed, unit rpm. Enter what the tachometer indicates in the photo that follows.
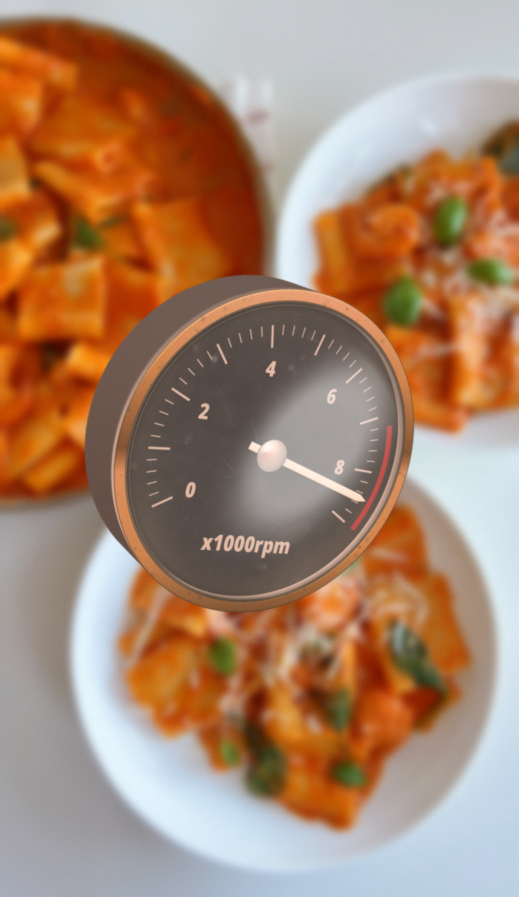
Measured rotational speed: 8500 rpm
